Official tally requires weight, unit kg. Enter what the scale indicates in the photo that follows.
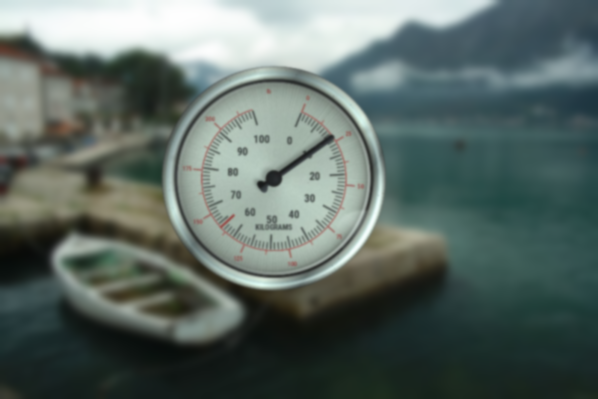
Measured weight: 10 kg
